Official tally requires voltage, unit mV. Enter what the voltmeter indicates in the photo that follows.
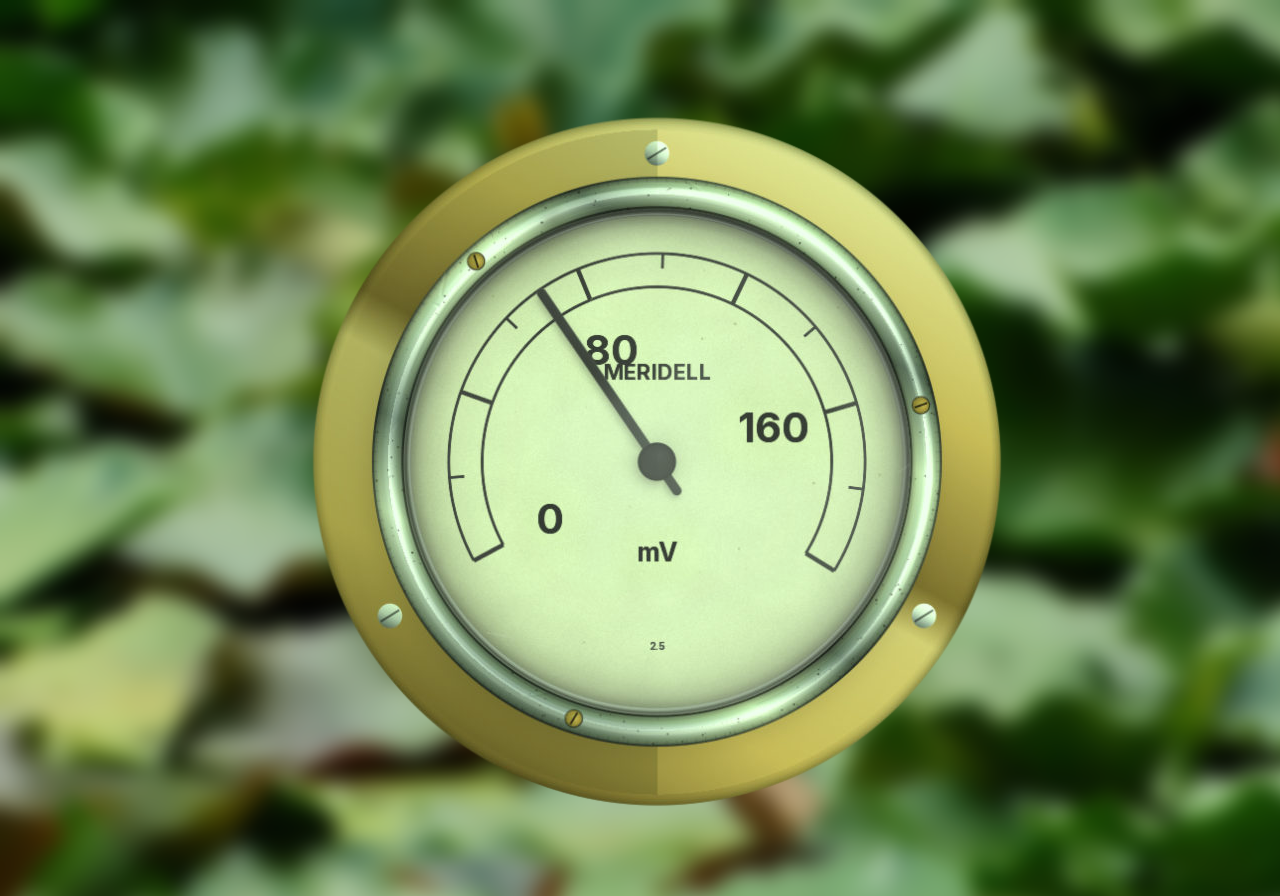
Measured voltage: 70 mV
